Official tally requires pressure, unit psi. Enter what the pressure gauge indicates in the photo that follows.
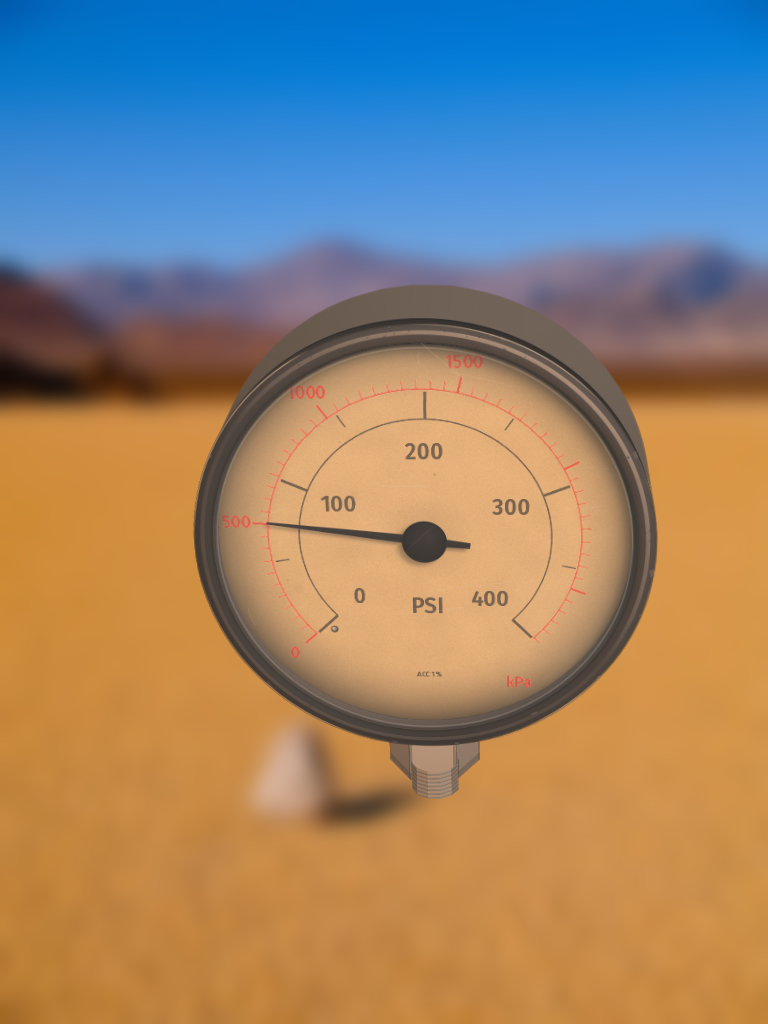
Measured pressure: 75 psi
